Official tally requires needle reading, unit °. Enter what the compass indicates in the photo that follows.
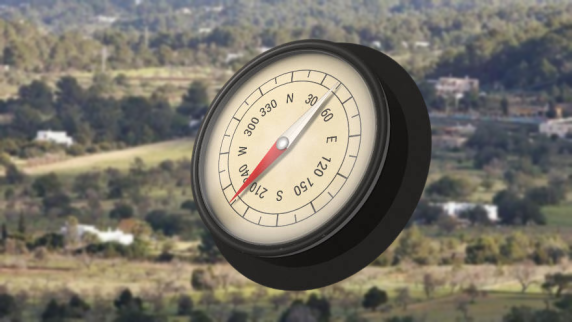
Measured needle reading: 225 °
